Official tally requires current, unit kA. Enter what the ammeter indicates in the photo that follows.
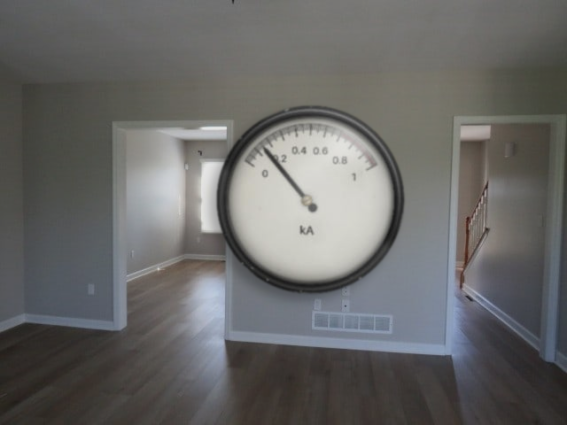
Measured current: 0.15 kA
